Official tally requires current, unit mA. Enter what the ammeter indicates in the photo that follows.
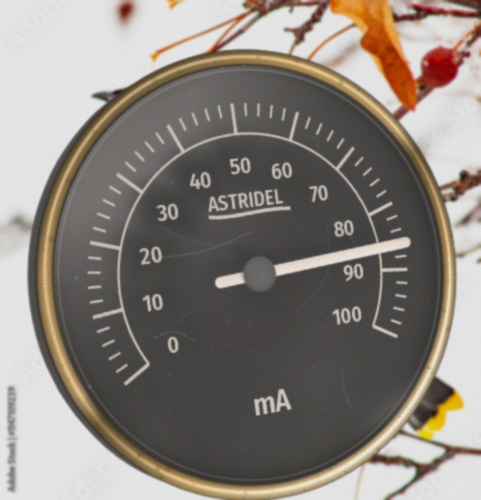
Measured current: 86 mA
